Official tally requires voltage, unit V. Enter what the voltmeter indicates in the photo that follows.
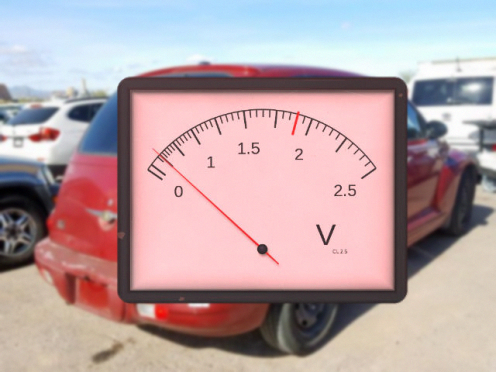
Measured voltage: 0.5 V
